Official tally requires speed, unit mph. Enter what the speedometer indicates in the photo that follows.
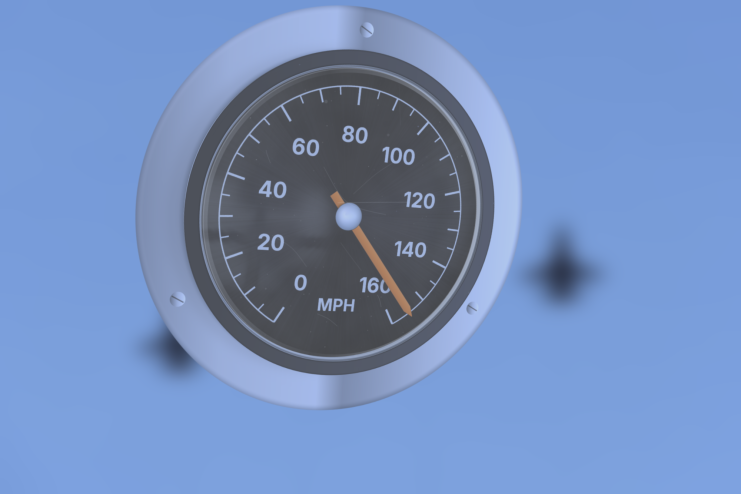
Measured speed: 155 mph
